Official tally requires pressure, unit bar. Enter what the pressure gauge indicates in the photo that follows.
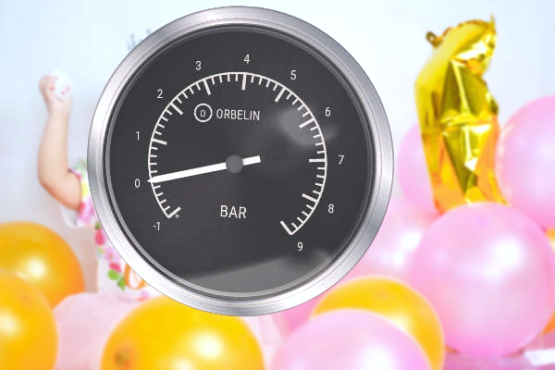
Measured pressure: 0 bar
